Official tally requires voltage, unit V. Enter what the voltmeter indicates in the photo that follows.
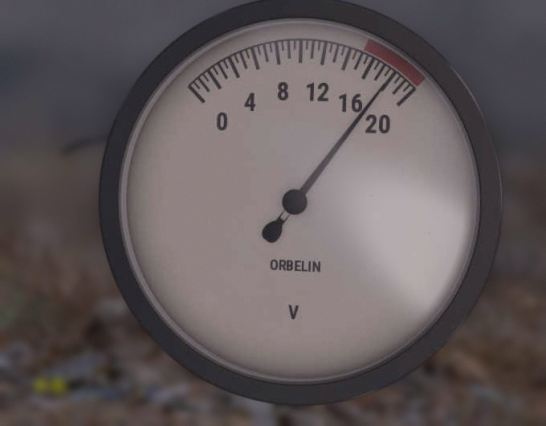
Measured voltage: 18 V
